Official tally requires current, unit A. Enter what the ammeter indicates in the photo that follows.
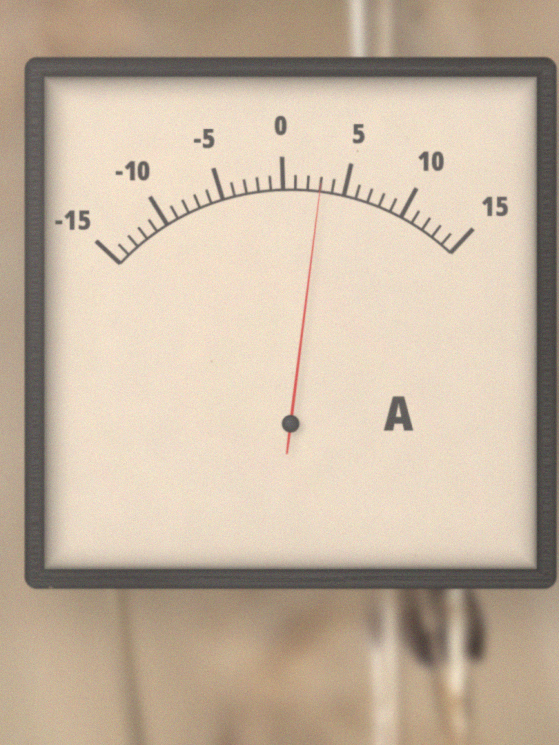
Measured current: 3 A
